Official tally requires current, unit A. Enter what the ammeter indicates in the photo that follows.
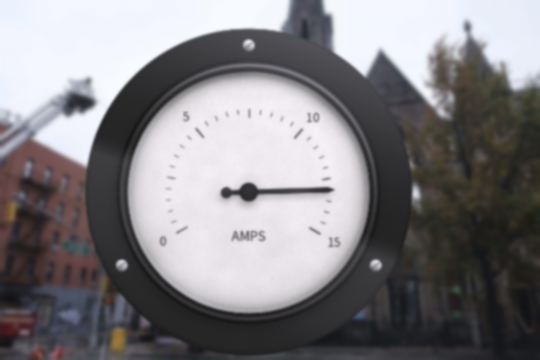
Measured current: 13 A
